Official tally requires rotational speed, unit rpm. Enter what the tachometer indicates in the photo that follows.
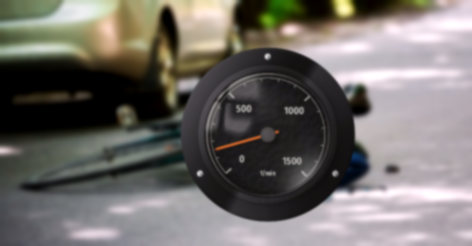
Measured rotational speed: 150 rpm
